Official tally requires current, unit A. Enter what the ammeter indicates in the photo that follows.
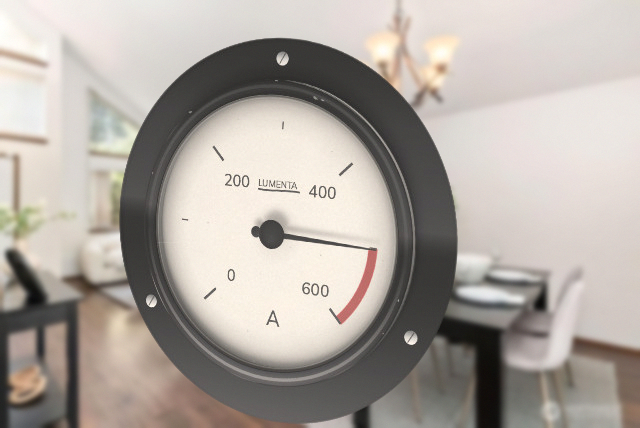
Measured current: 500 A
